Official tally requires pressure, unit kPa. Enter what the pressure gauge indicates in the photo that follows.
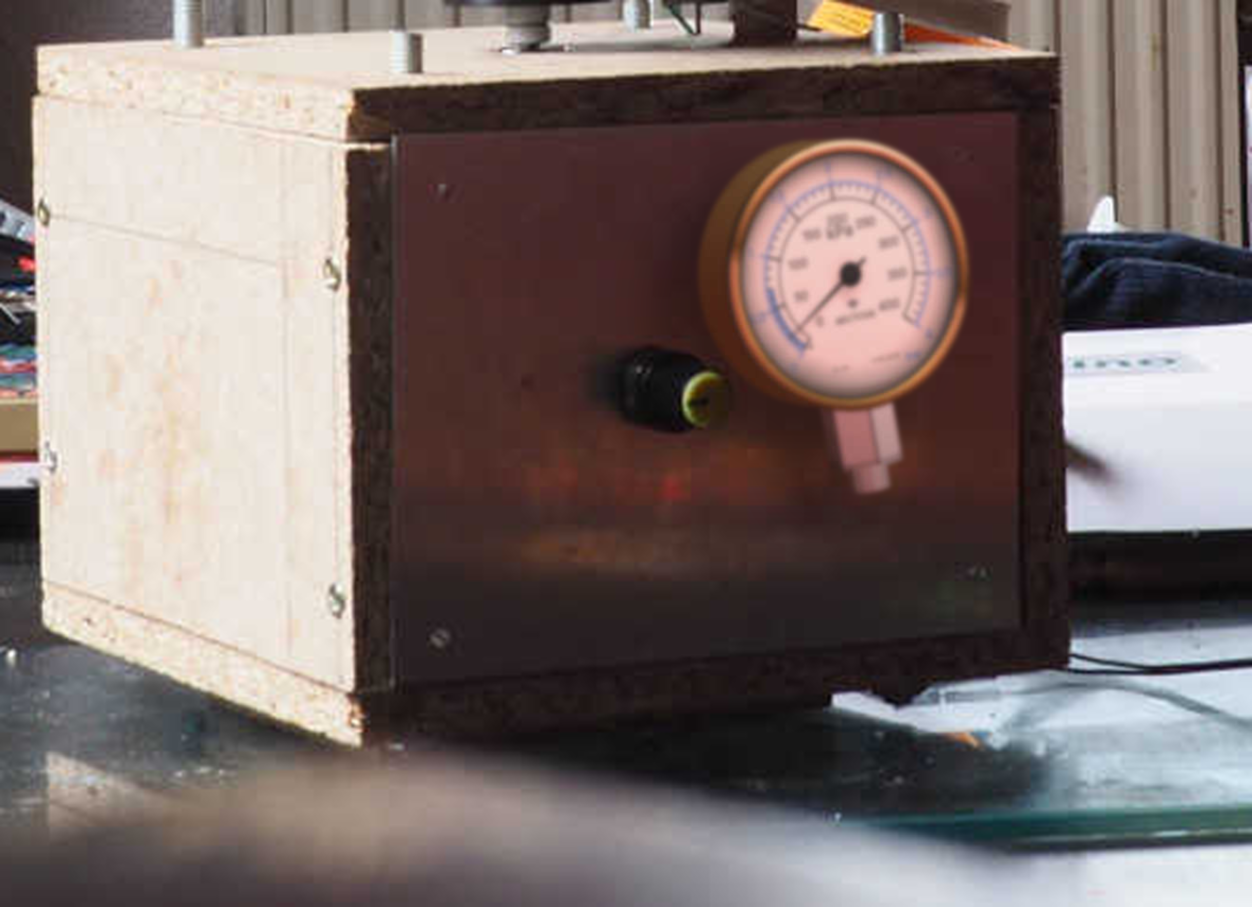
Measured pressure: 20 kPa
